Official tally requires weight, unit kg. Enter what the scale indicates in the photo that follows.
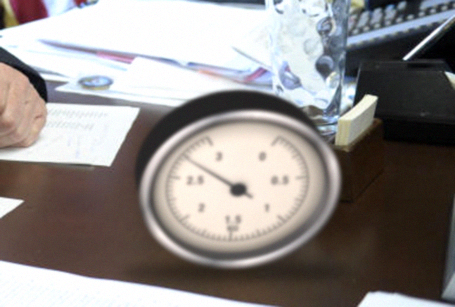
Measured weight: 2.75 kg
